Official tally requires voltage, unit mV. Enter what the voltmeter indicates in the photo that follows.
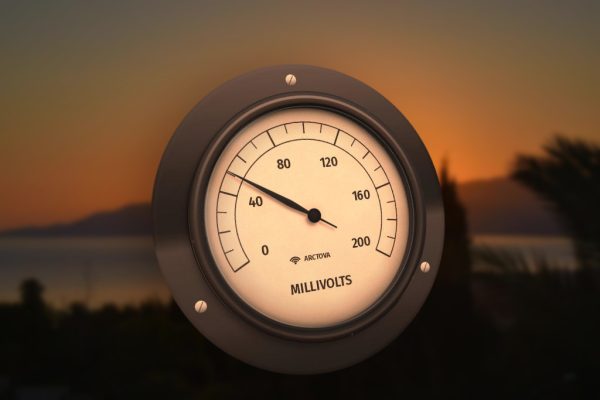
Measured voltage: 50 mV
